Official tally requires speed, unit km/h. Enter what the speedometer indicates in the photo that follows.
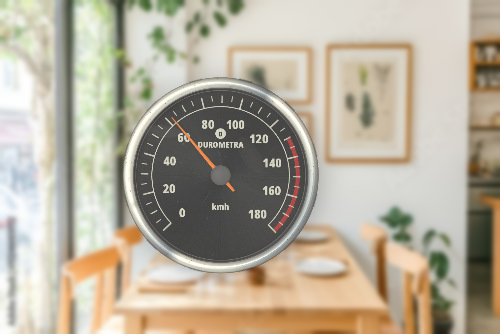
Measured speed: 62.5 km/h
